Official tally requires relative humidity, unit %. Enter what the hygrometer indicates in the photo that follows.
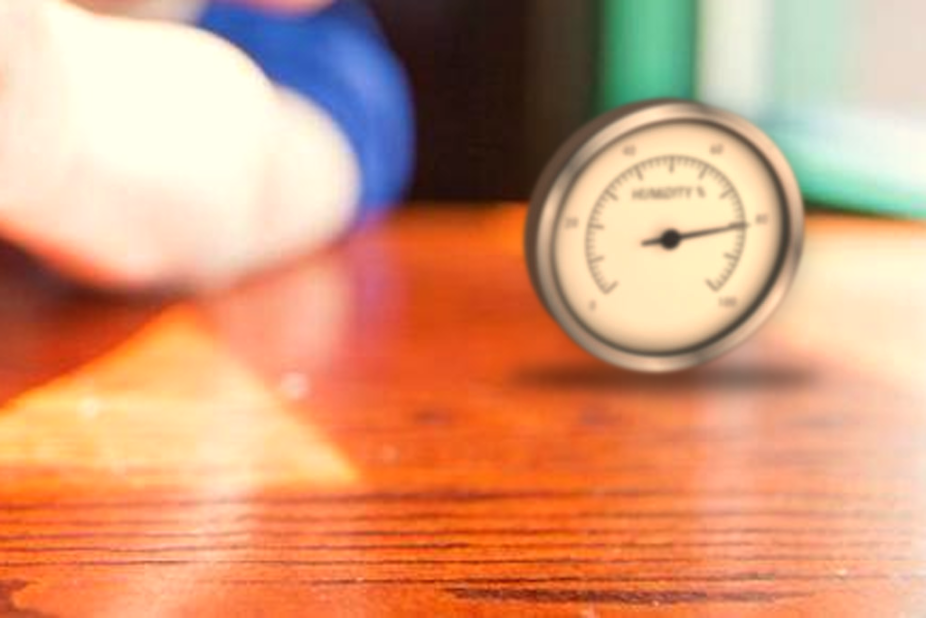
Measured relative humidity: 80 %
